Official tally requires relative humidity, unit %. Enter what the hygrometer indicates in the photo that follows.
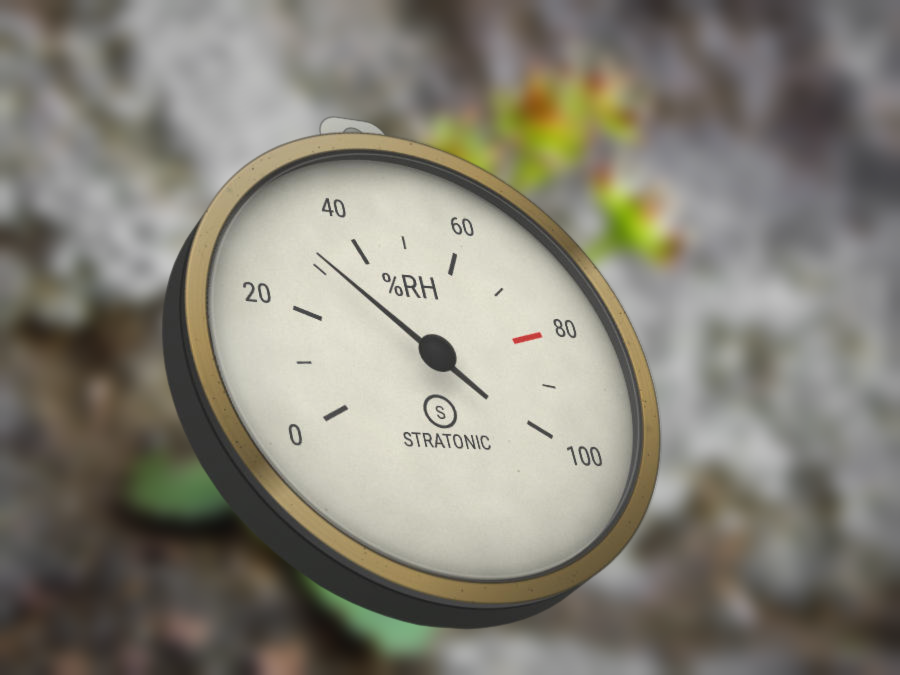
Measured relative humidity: 30 %
